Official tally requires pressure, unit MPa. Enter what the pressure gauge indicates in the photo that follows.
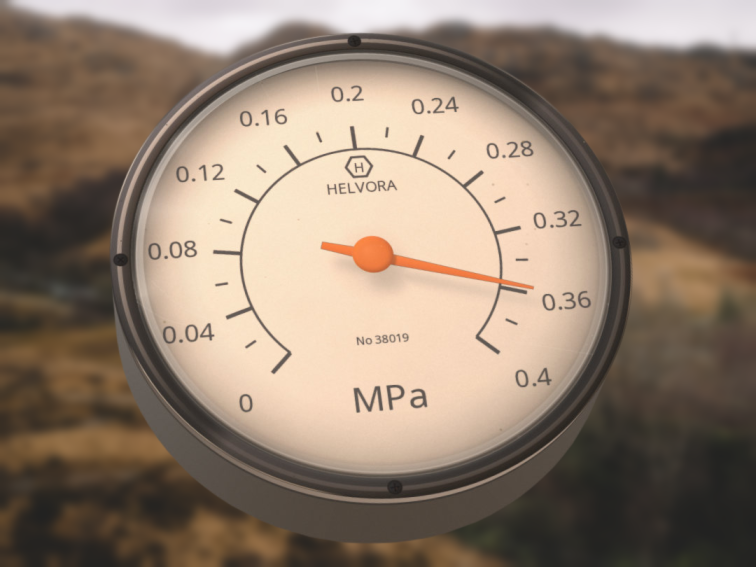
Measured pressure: 0.36 MPa
